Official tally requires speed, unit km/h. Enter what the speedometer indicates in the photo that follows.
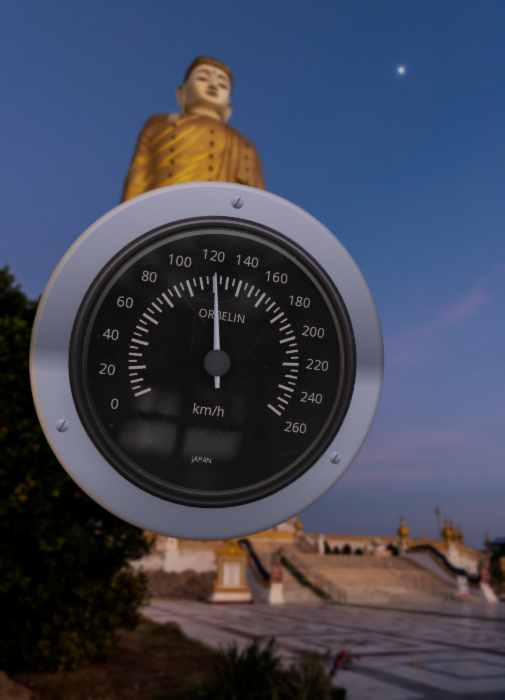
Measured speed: 120 km/h
